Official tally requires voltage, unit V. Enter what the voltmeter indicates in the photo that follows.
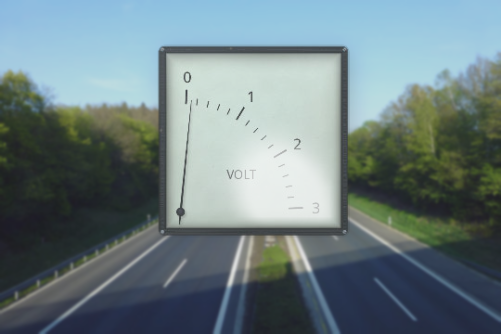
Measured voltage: 0.1 V
